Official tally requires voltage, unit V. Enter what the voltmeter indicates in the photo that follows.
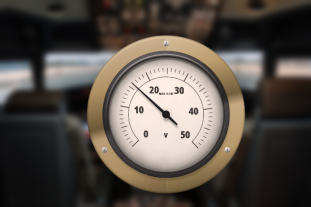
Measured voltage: 16 V
